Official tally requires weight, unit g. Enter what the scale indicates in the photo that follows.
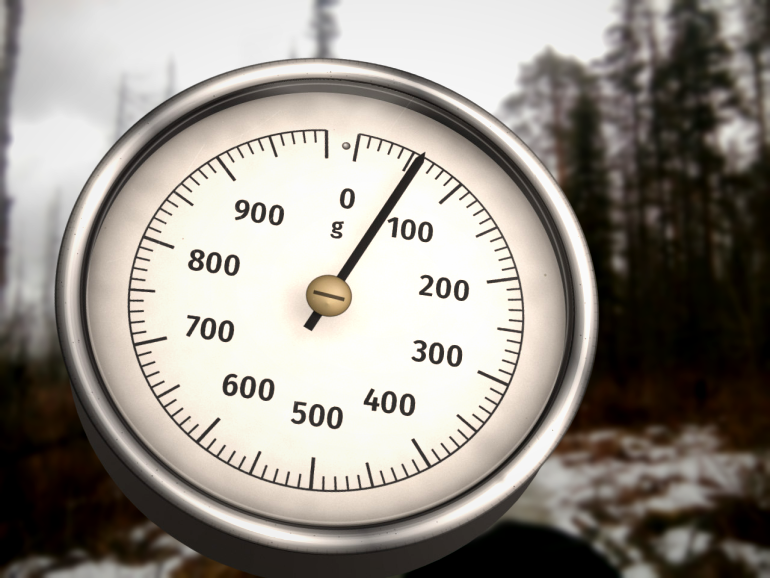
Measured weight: 60 g
